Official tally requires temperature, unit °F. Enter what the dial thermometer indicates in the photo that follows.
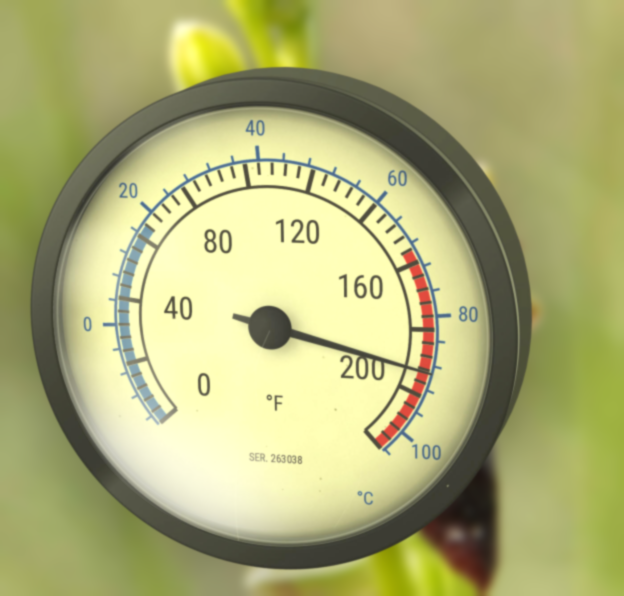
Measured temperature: 192 °F
